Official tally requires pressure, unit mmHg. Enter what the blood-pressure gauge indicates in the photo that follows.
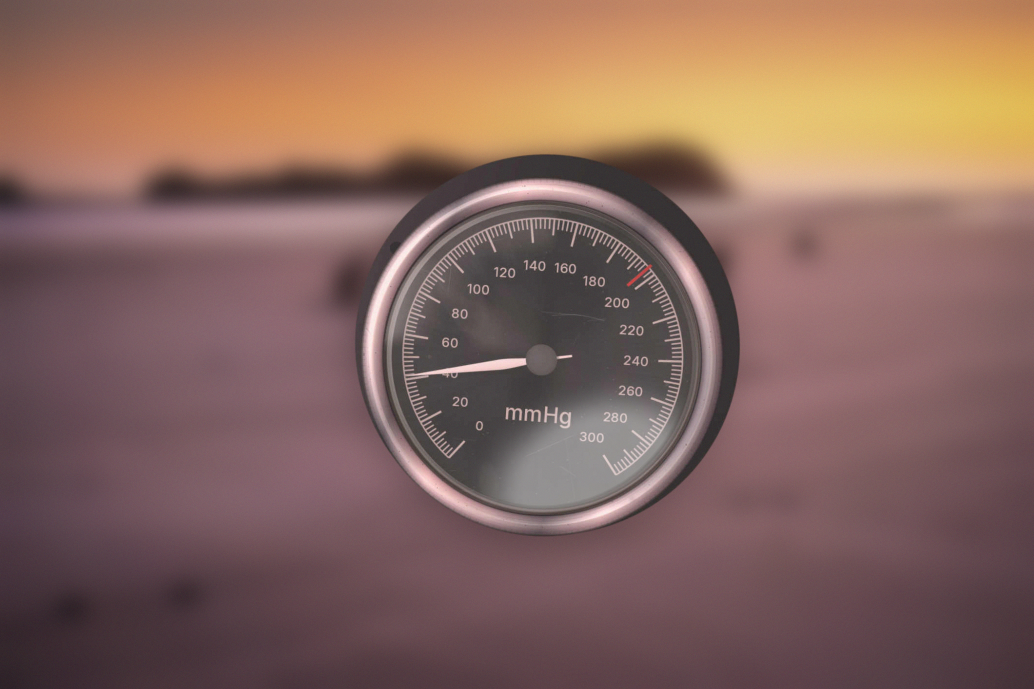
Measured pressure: 42 mmHg
